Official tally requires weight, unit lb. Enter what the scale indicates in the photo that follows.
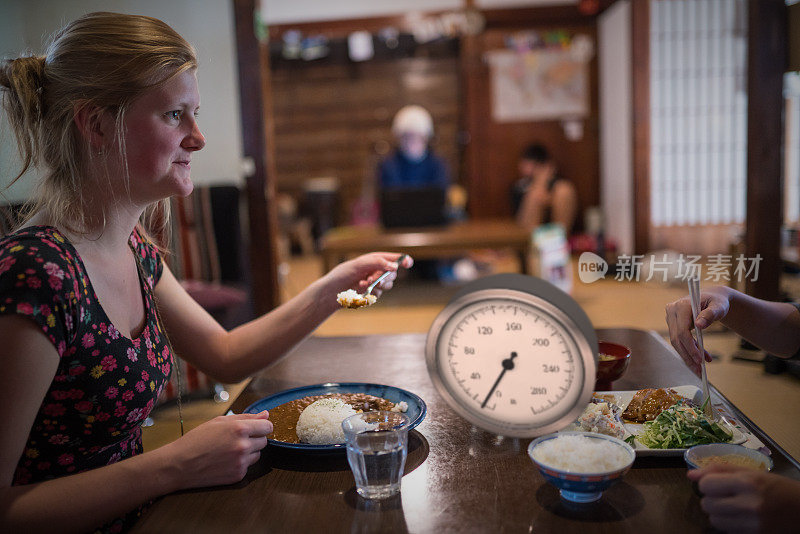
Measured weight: 10 lb
